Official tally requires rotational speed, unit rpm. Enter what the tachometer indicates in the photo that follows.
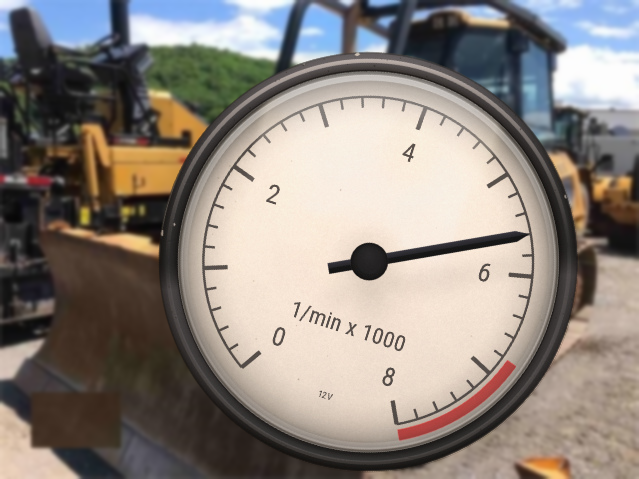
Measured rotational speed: 5600 rpm
